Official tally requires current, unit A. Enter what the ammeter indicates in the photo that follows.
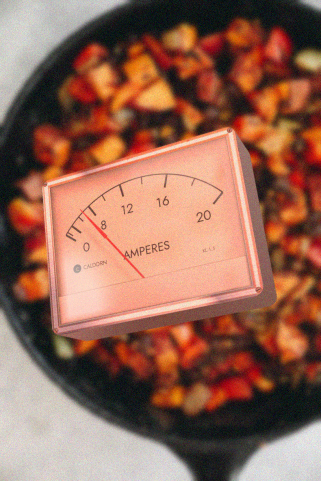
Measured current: 7 A
